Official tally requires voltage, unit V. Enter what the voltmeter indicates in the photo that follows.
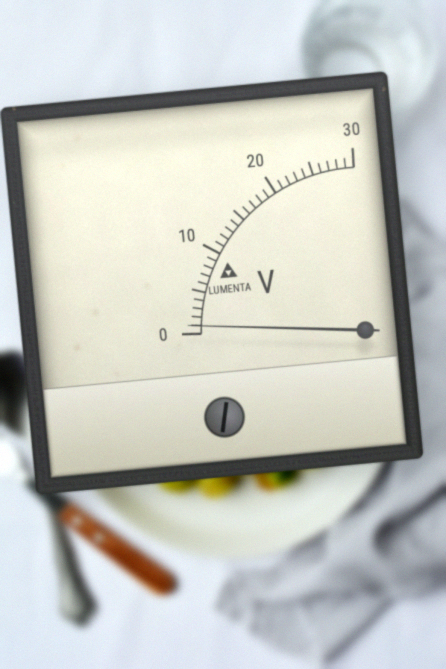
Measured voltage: 1 V
